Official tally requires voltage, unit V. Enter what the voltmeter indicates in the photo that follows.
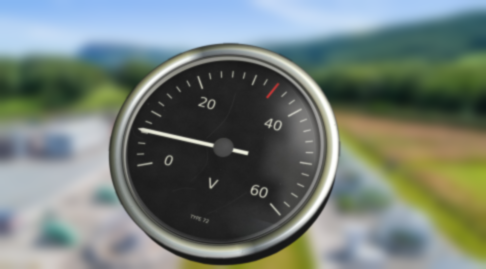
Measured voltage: 6 V
